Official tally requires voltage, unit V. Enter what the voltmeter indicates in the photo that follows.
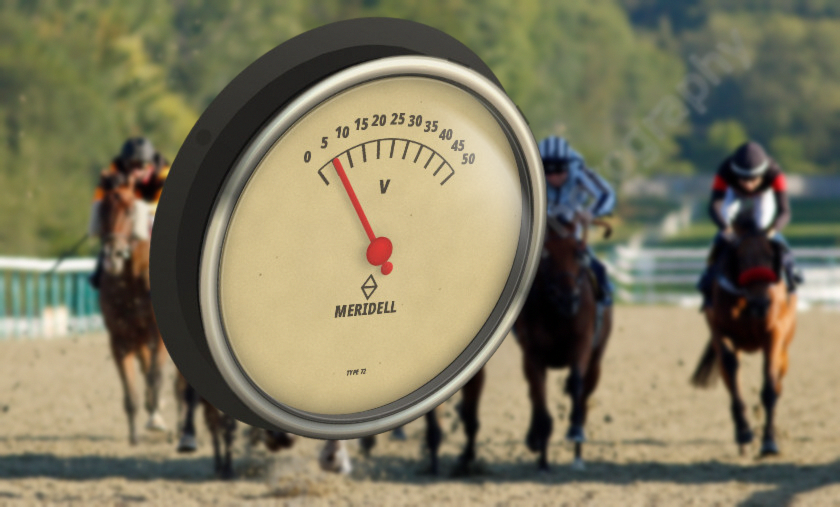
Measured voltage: 5 V
